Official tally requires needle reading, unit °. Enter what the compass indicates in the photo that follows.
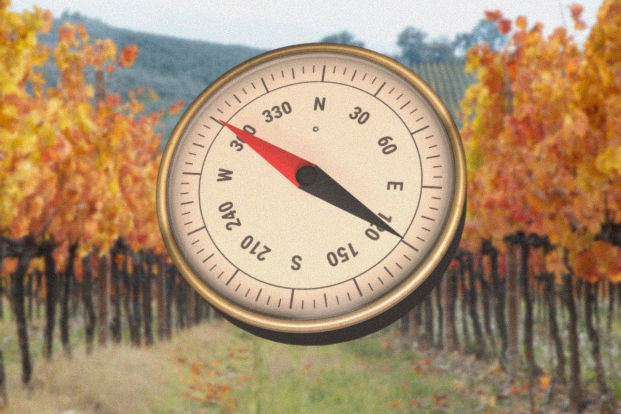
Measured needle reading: 300 °
